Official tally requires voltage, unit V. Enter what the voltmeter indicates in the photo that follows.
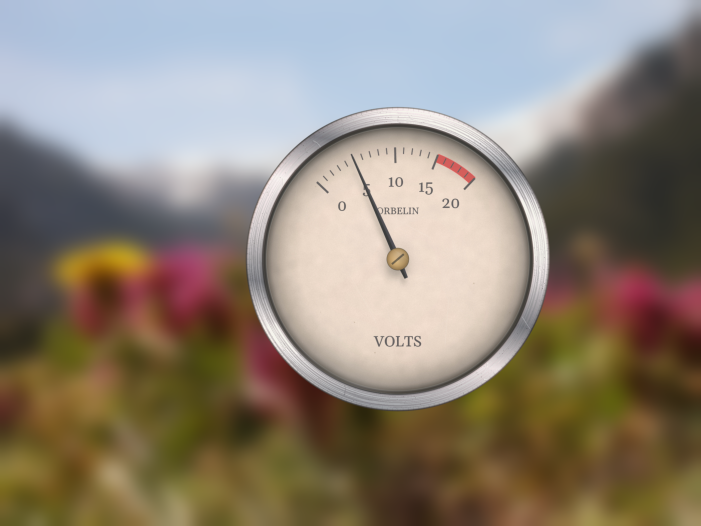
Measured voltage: 5 V
